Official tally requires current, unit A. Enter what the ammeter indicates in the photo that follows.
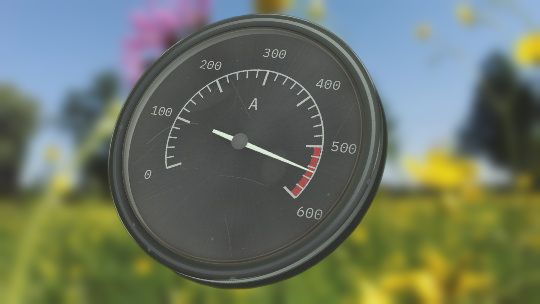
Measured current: 550 A
